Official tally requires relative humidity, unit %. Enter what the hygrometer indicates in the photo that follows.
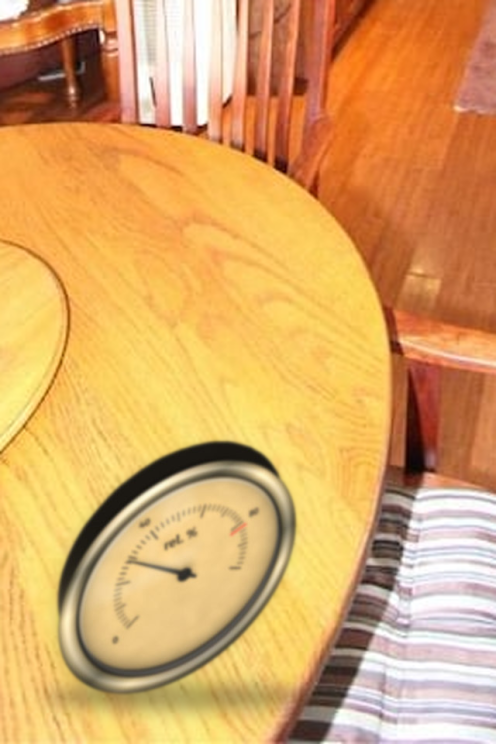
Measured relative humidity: 30 %
